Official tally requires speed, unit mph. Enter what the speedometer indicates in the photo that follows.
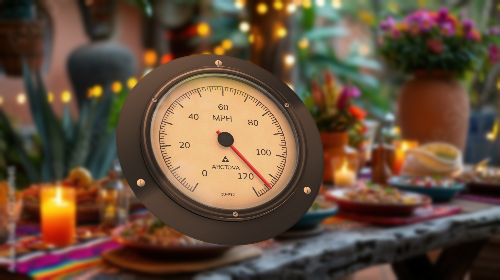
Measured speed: 115 mph
